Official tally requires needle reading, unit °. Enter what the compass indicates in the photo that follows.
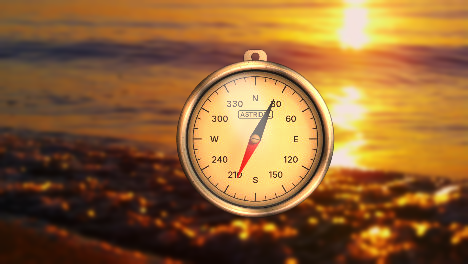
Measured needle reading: 205 °
